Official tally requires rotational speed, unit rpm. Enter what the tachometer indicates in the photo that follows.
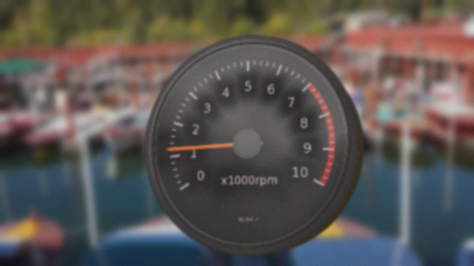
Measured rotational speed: 1200 rpm
